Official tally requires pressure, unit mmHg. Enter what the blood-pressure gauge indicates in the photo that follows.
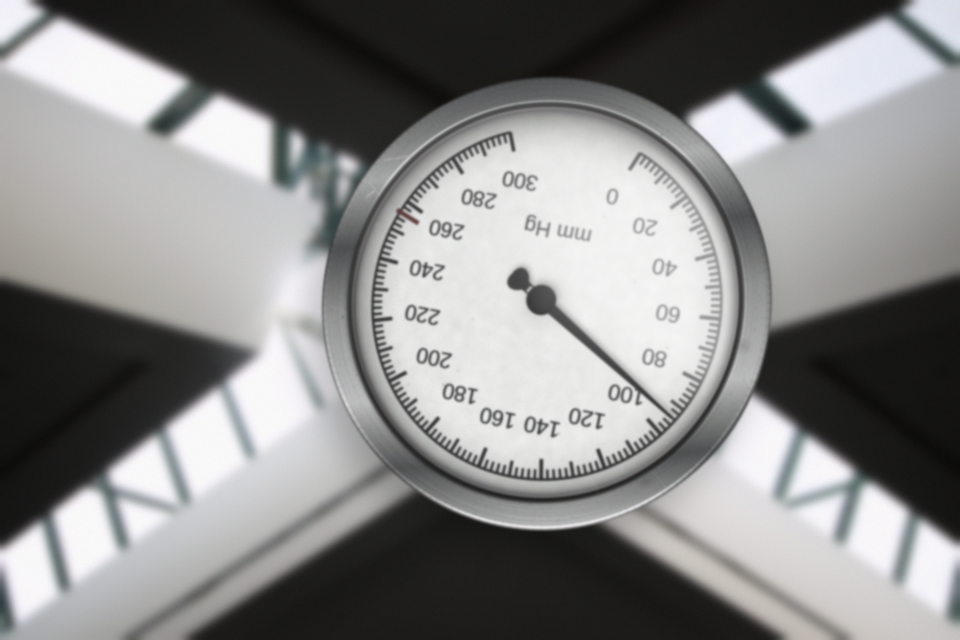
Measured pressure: 94 mmHg
